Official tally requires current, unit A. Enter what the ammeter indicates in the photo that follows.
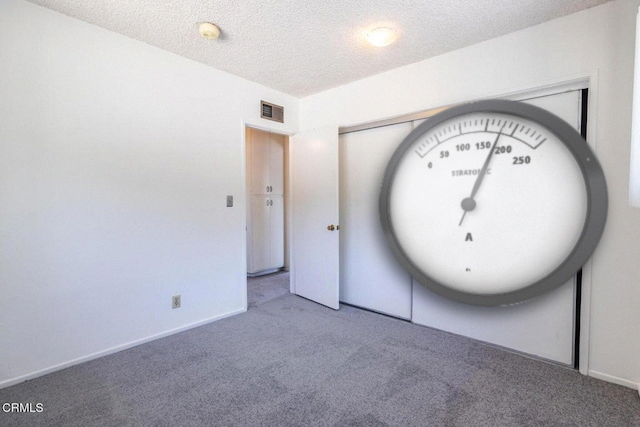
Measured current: 180 A
